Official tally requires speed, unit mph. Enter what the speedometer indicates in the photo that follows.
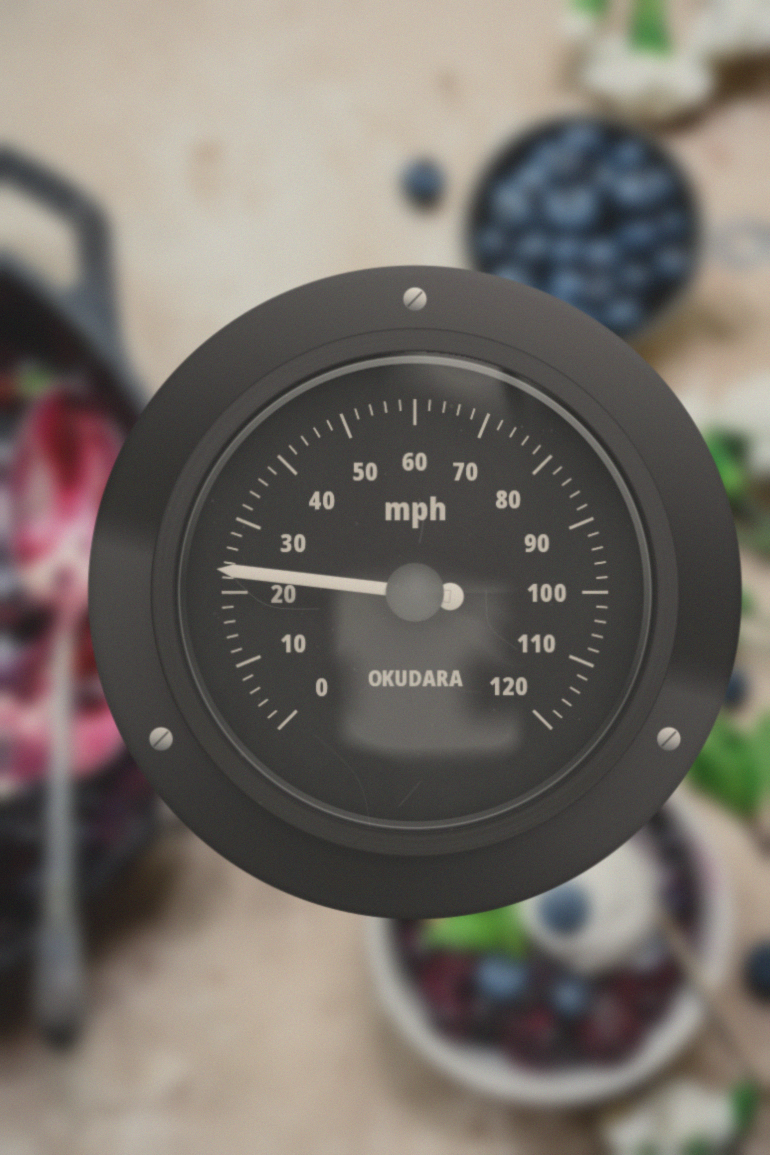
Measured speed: 23 mph
